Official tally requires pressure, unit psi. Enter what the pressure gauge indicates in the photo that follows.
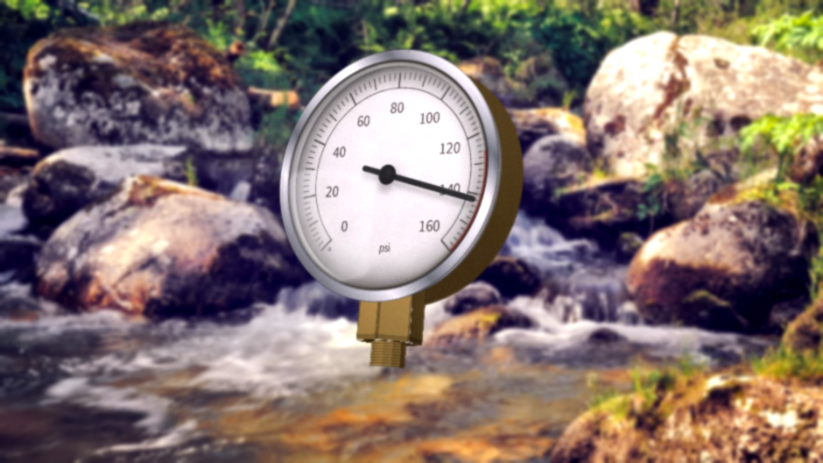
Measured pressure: 142 psi
